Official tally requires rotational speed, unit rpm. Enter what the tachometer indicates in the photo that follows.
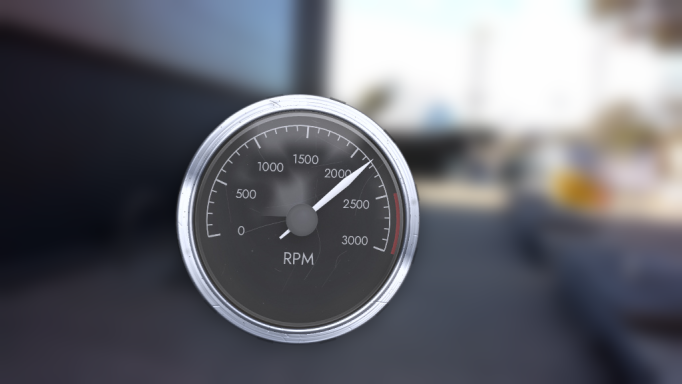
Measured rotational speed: 2150 rpm
